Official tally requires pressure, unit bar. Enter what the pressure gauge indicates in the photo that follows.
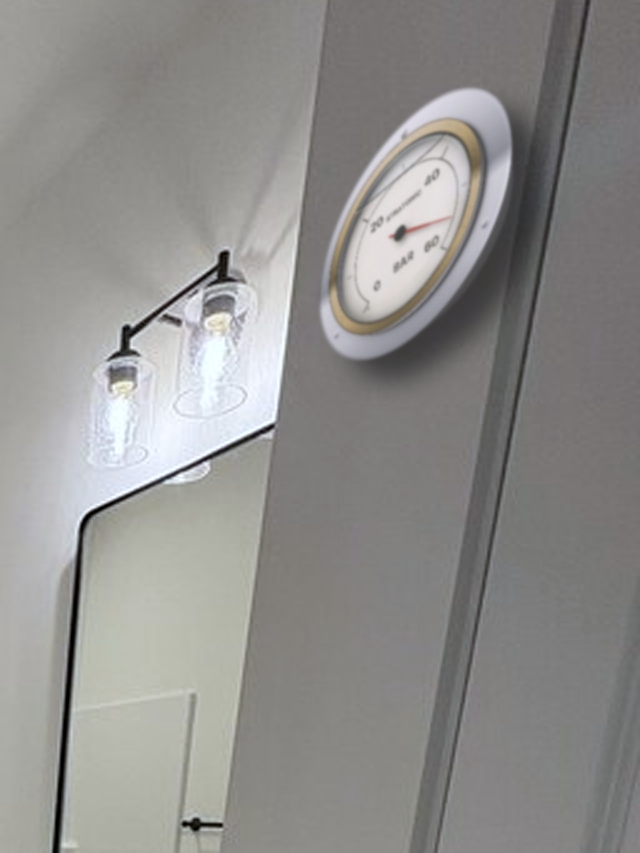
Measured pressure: 55 bar
